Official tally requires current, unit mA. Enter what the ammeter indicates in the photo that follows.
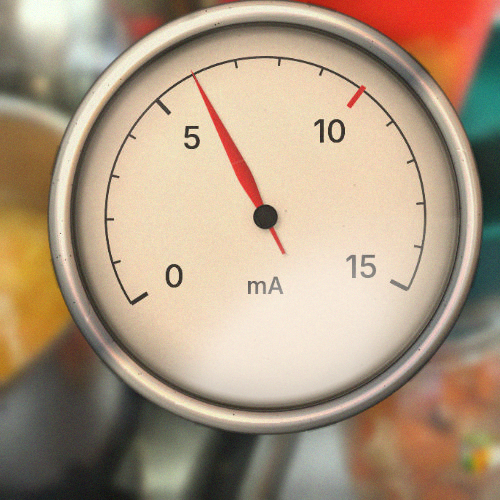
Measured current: 6 mA
